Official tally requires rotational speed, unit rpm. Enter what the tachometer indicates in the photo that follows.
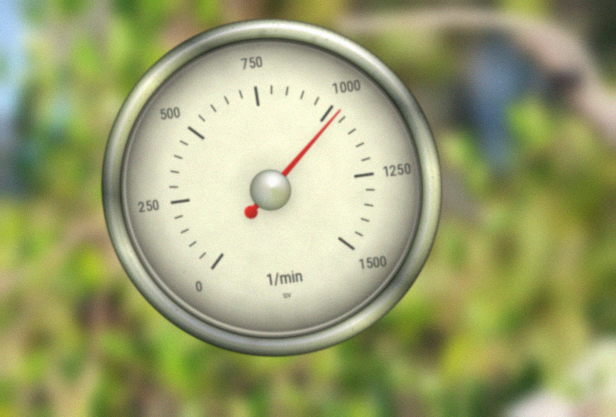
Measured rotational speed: 1025 rpm
